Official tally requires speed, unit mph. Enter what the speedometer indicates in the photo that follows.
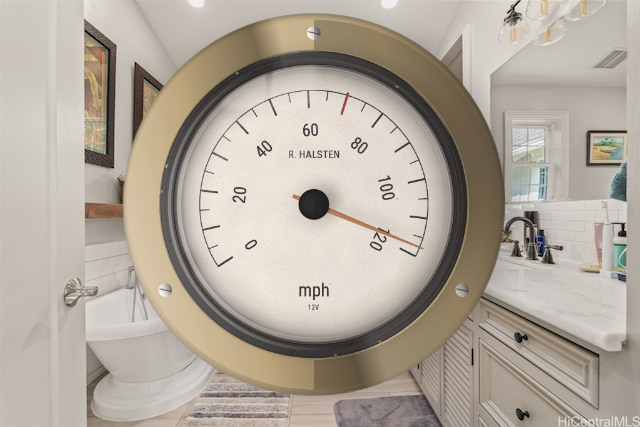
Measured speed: 117.5 mph
